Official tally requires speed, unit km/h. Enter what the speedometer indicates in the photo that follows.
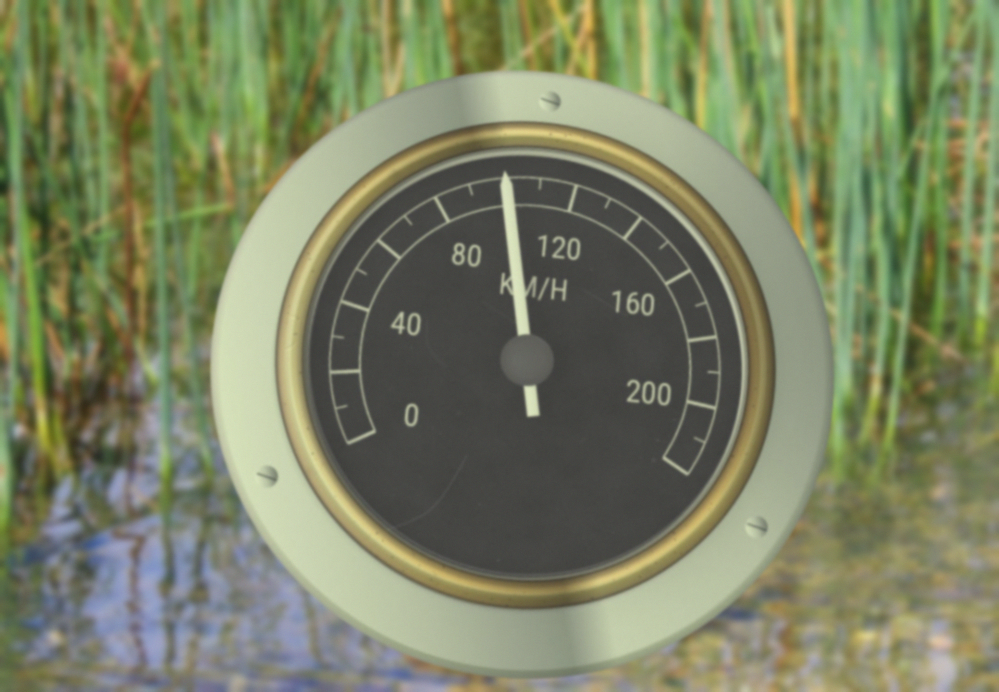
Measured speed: 100 km/h
